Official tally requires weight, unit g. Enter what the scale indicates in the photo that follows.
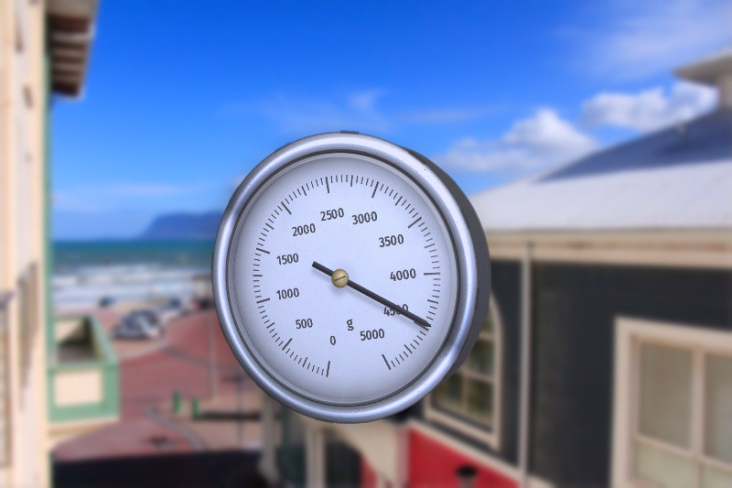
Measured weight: 4450 g
